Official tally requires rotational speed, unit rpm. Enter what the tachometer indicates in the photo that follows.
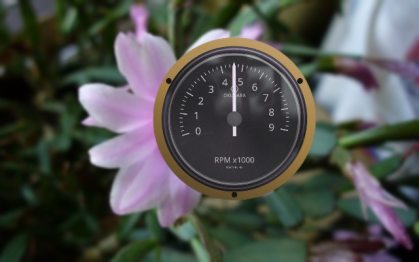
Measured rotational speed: 4600 rpm
